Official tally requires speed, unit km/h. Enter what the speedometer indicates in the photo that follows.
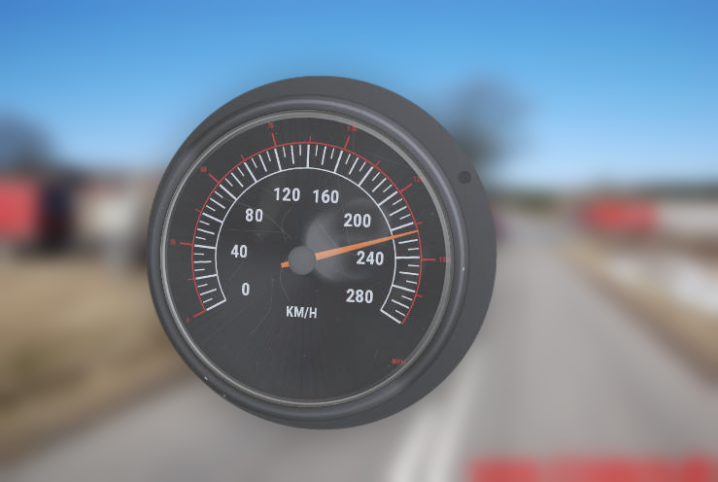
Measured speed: 225 km/h
